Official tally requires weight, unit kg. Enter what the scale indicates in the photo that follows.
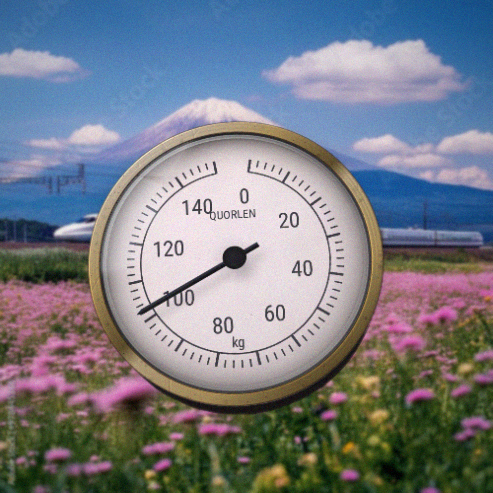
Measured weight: 102 kg
